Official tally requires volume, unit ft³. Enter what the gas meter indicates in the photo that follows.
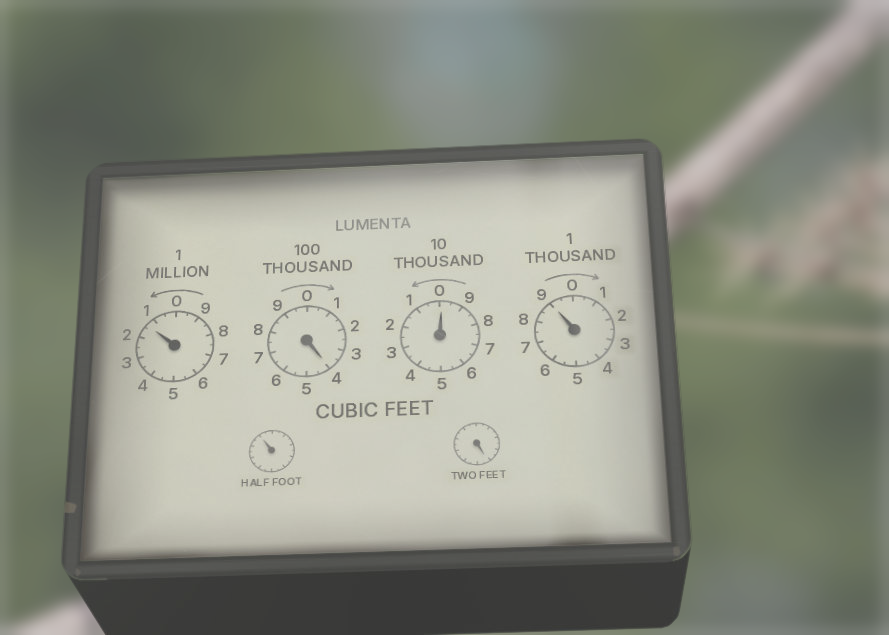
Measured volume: 139900 ft³
